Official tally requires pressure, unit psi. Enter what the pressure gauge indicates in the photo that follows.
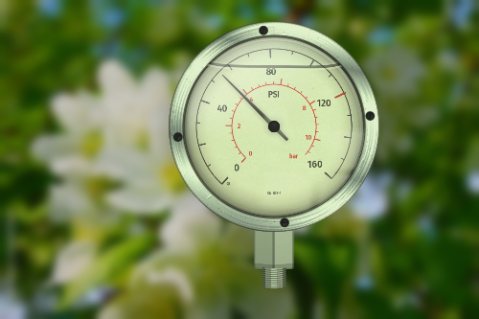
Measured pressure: 55 psi
